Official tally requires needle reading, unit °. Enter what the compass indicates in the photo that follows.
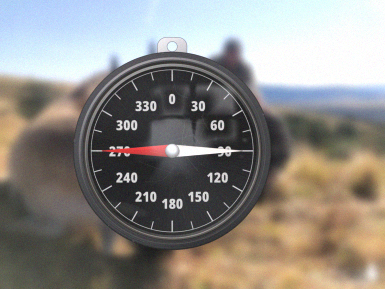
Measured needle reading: 270 °
